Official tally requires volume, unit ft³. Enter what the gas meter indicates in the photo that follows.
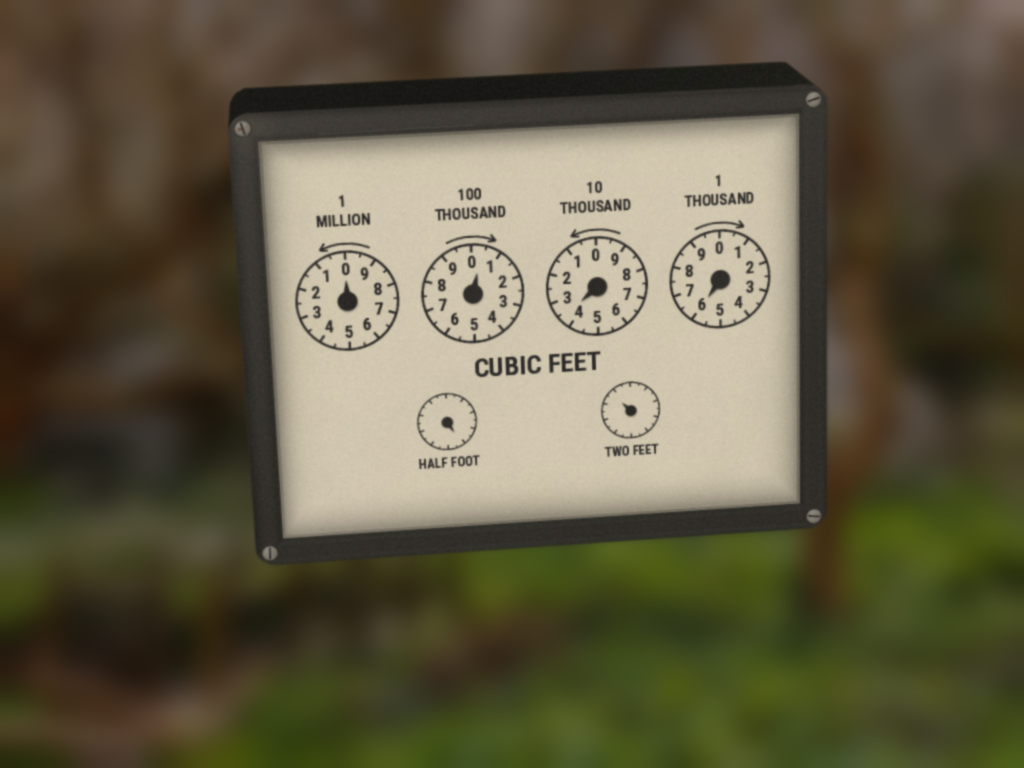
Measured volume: 3600 ft³
